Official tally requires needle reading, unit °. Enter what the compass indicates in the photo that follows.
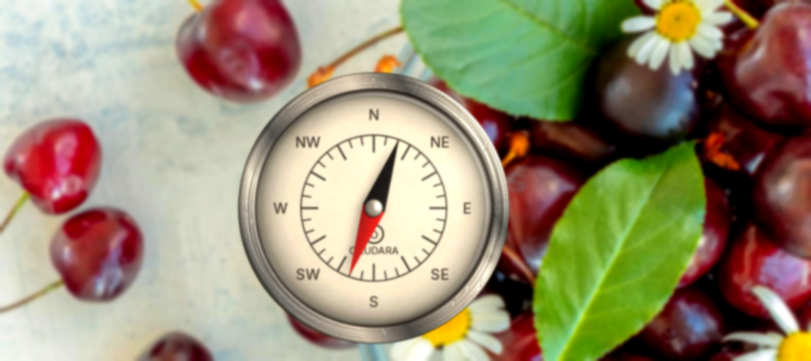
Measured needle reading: 200 °
